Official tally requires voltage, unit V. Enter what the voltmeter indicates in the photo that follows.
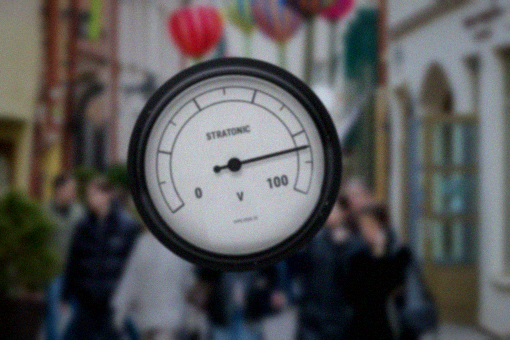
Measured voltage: 85 V
